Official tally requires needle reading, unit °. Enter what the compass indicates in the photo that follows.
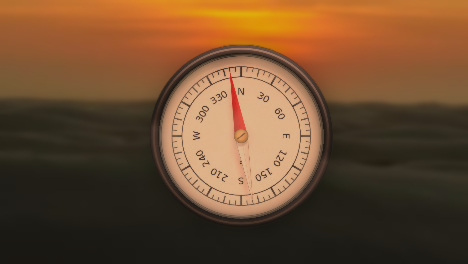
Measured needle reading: 350 °
